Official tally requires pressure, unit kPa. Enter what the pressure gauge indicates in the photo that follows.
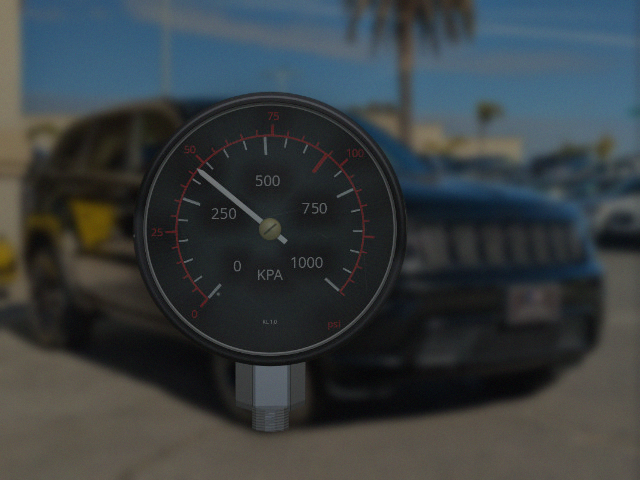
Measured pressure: 325 kPa
